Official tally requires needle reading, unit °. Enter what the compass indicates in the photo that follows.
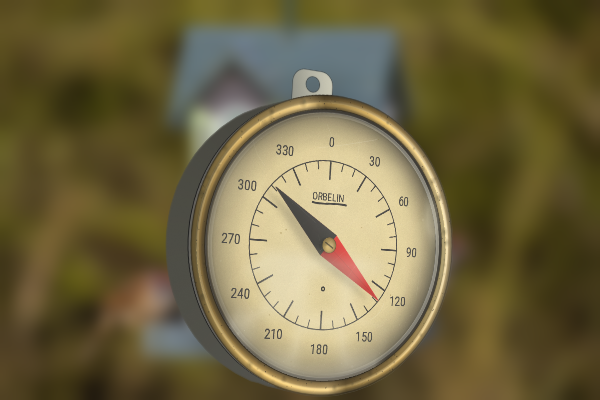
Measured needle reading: 130 °
